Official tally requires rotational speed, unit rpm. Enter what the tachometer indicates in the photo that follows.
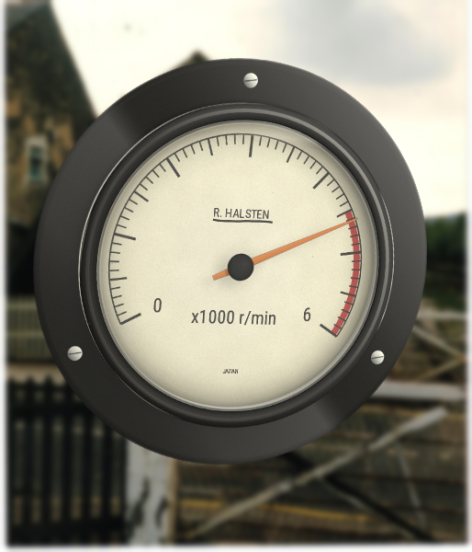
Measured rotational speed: 4600 rpm
